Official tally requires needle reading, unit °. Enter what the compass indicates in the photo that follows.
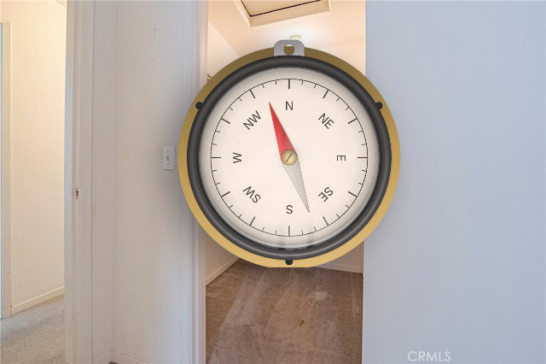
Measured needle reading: 340 °
